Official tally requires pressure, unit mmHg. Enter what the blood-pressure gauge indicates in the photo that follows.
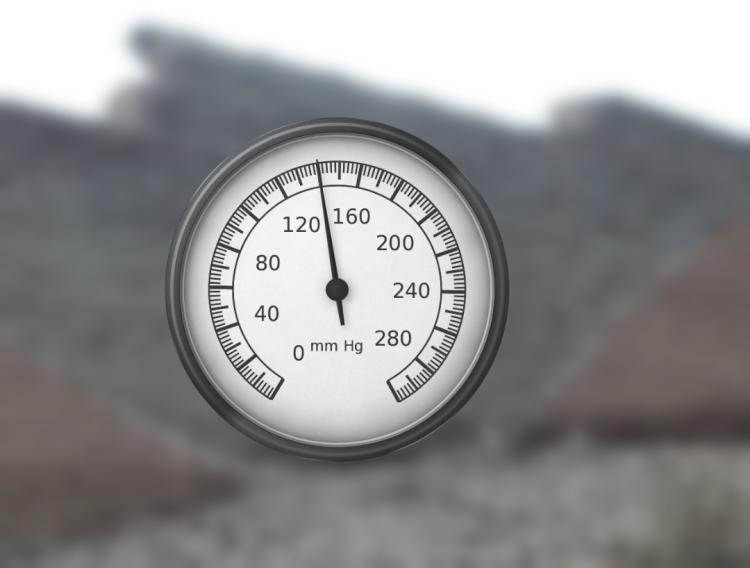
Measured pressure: 140 mmHg
